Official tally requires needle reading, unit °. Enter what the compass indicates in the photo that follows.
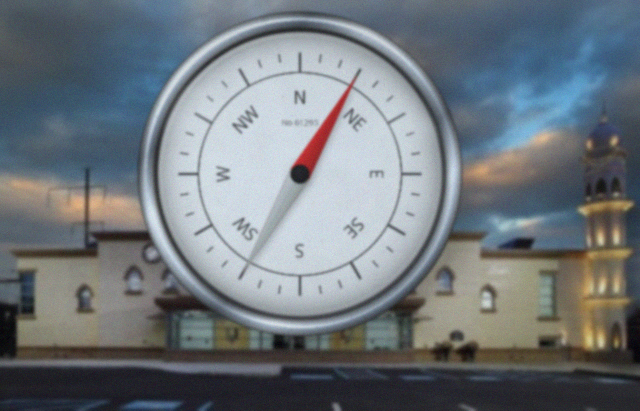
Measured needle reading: 30 °
